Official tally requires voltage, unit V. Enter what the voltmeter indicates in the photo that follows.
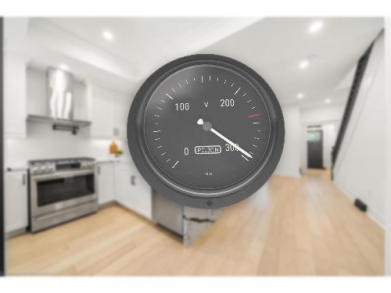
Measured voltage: 295 V
